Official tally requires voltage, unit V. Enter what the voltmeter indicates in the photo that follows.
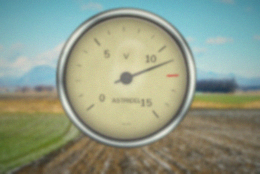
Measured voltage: 11 V
